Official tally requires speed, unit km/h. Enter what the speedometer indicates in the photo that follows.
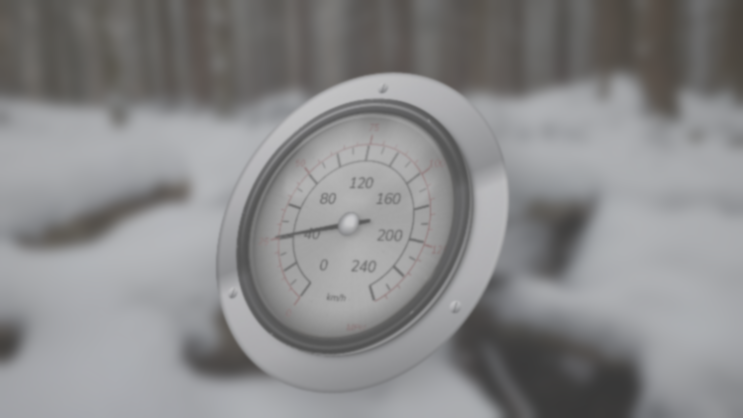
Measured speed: 40 km/h
